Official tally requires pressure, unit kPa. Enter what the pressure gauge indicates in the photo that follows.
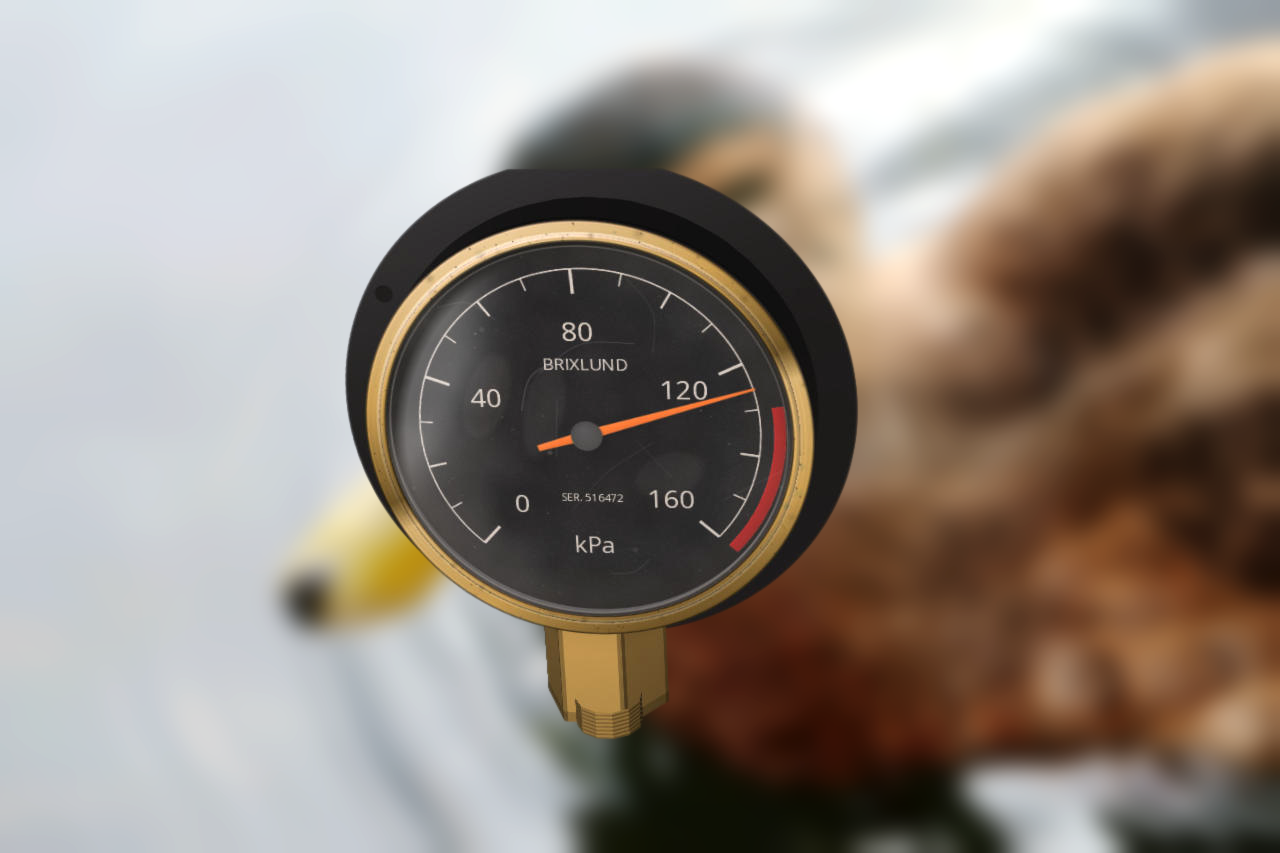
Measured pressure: 125 kPa
